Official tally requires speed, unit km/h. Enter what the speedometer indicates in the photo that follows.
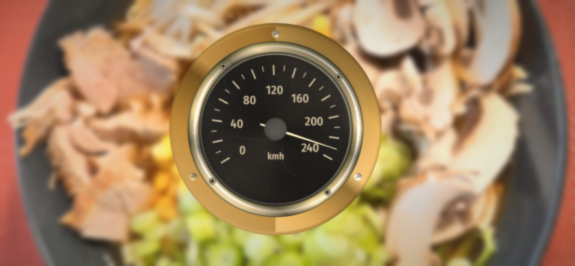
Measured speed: 230 km/h
